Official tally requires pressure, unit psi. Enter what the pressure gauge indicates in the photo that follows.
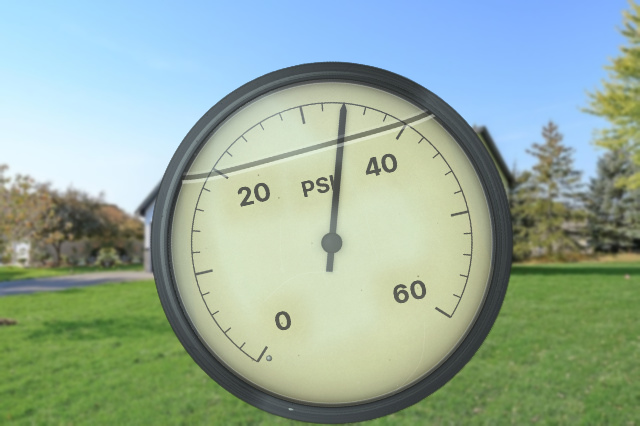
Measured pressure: 34 psi
